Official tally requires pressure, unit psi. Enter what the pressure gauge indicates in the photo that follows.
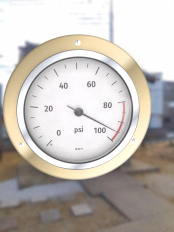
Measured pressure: 95 psi
